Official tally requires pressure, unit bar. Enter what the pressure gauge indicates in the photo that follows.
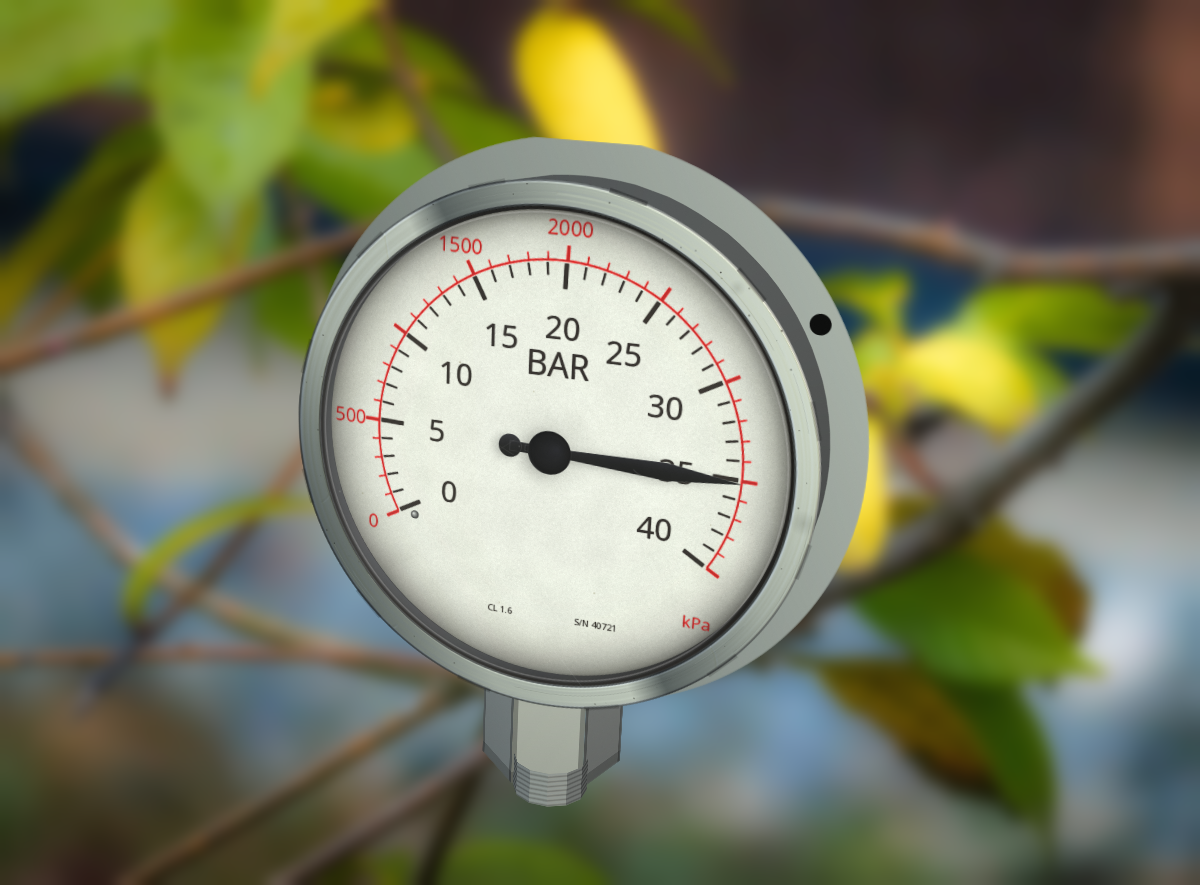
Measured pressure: 35 bar
